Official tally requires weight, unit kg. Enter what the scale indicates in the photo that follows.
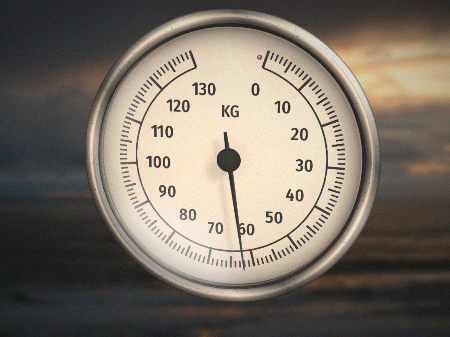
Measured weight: 62 kg
